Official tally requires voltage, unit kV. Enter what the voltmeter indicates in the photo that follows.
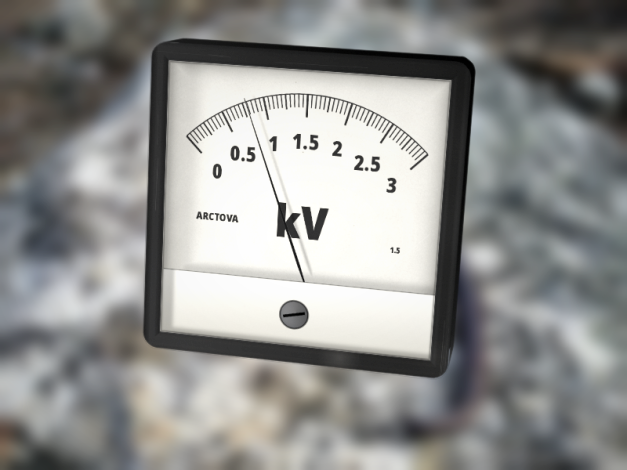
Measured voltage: 0.8 kV
